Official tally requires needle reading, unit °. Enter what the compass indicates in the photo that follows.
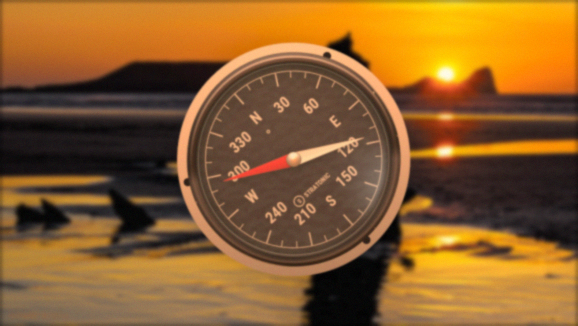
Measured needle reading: 295 °
